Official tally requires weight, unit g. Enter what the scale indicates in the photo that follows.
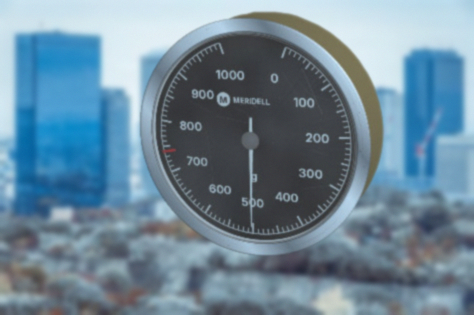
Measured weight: 500 g
